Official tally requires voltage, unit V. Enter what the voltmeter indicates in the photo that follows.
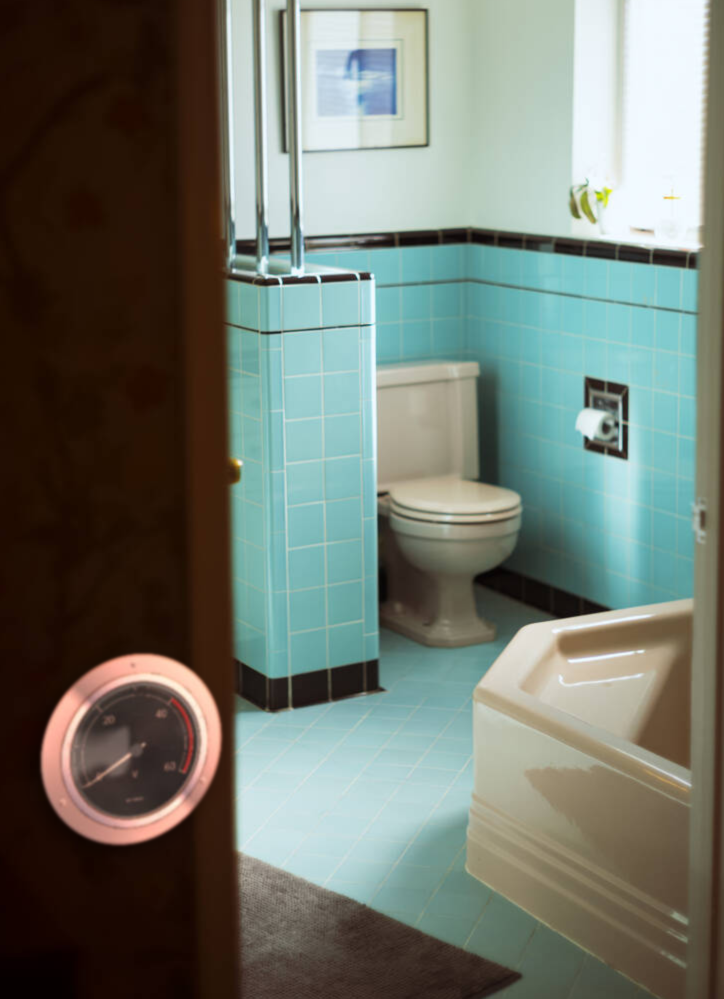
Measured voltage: 0 V
